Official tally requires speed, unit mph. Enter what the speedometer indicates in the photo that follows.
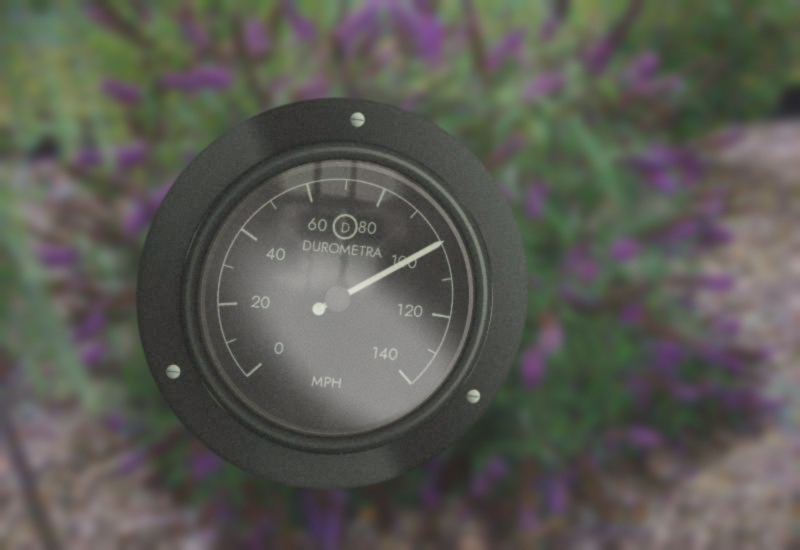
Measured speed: 100 mph
